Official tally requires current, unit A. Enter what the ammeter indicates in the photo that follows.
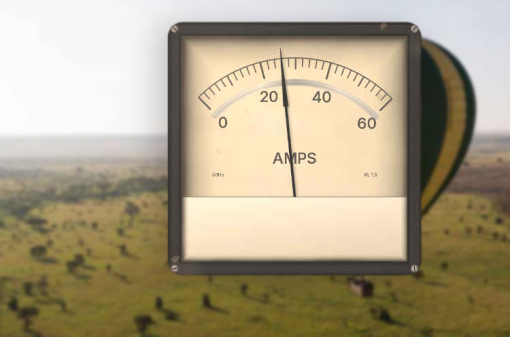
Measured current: 26 A
